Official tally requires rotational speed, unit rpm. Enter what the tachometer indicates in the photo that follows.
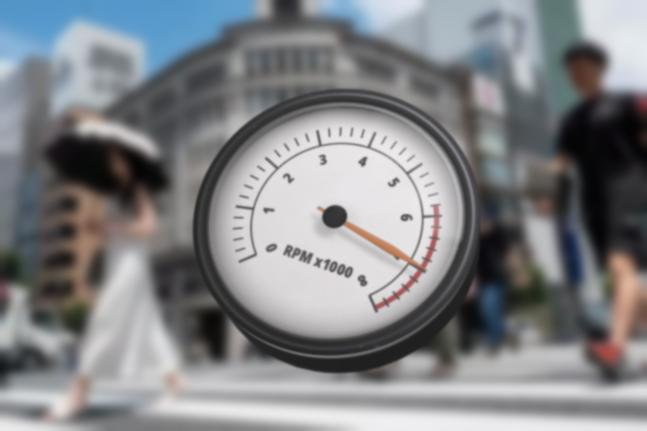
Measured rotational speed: 7000 rpm
